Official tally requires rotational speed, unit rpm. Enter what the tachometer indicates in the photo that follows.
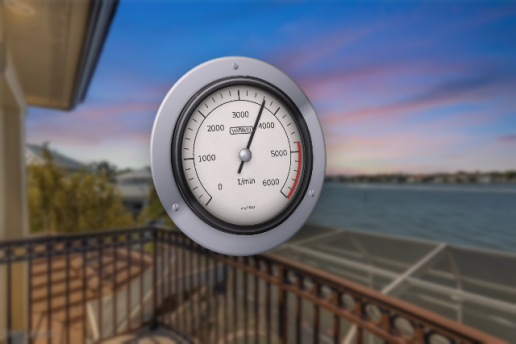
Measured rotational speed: 3600 rpm
